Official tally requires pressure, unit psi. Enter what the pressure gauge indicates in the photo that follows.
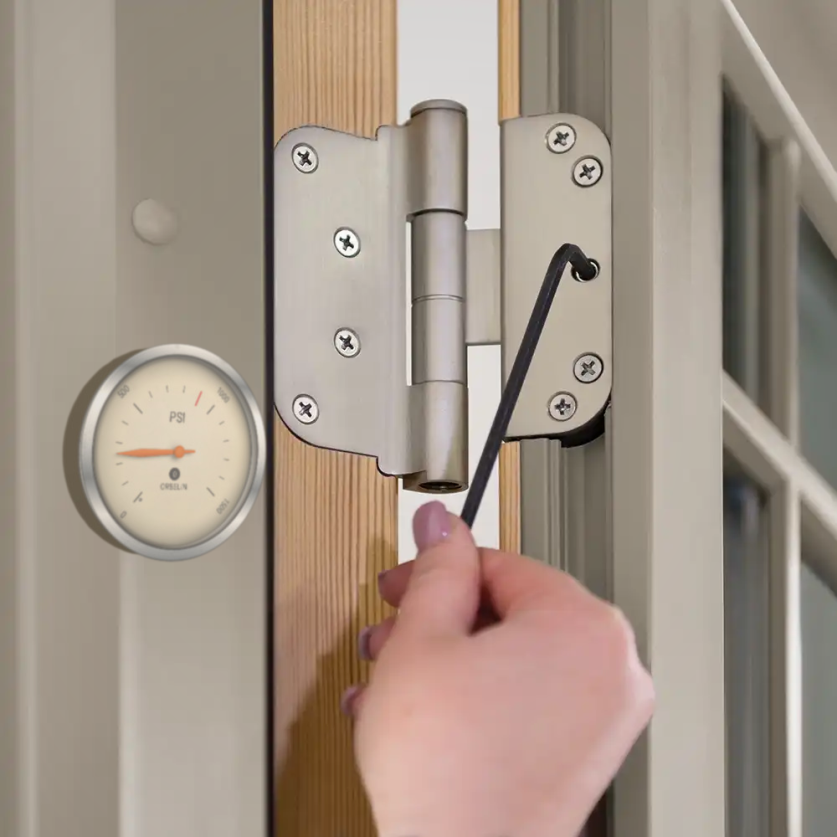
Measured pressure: 250 psi
